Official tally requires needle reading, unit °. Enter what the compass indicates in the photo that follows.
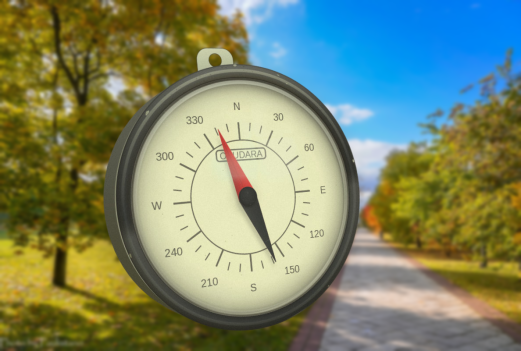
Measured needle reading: 340 °
